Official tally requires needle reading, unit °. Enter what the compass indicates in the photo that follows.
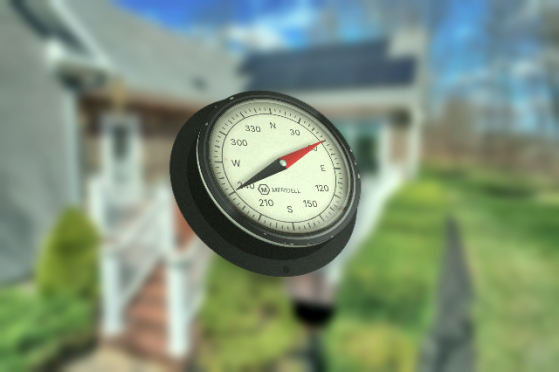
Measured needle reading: 60 °
